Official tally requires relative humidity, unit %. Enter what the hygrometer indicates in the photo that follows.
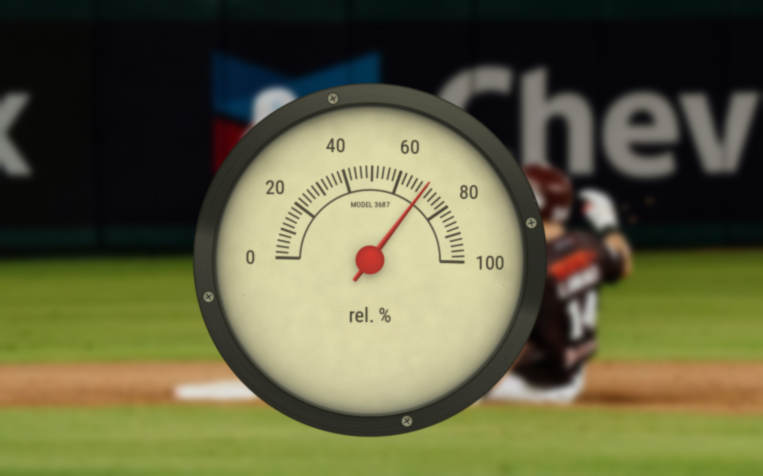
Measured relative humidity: 70 %
